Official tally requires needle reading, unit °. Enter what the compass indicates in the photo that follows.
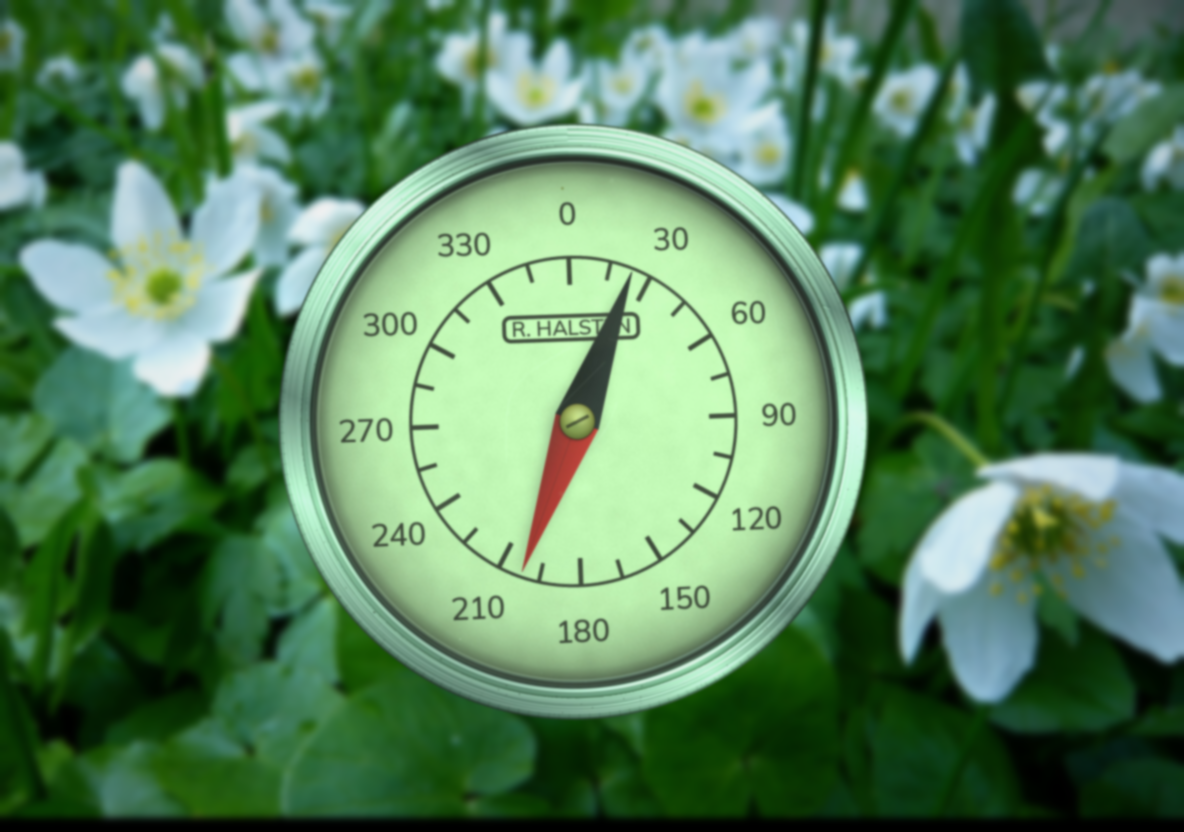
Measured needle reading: 202.5 °
